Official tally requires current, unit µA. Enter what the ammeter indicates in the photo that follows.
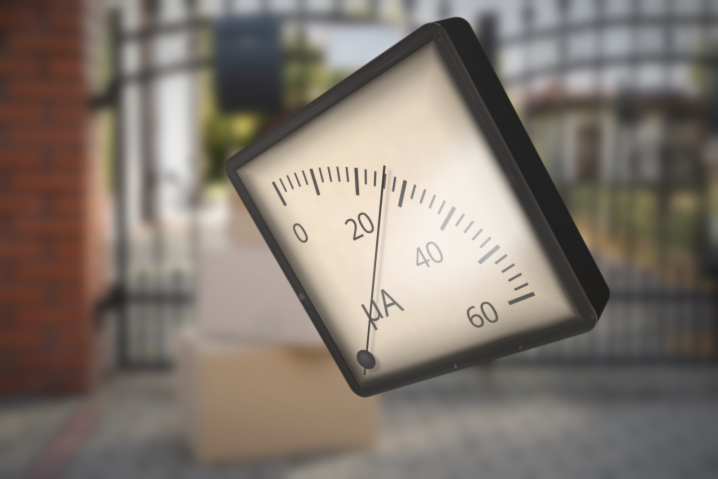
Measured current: 26 µA
